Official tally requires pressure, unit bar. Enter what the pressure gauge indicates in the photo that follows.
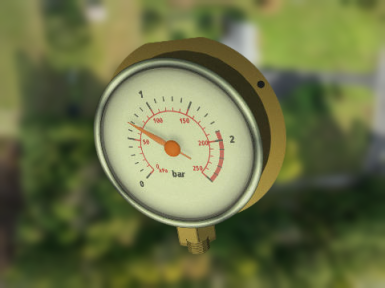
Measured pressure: 0.7 bar
